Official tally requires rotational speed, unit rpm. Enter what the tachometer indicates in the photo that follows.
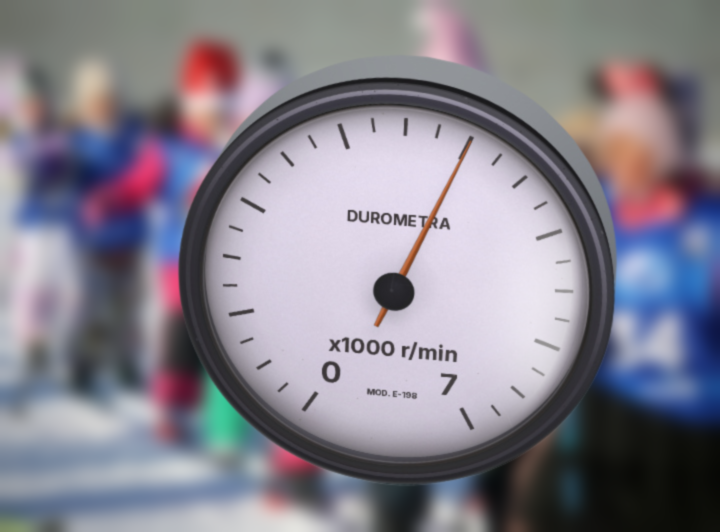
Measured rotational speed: 4000 rpm
